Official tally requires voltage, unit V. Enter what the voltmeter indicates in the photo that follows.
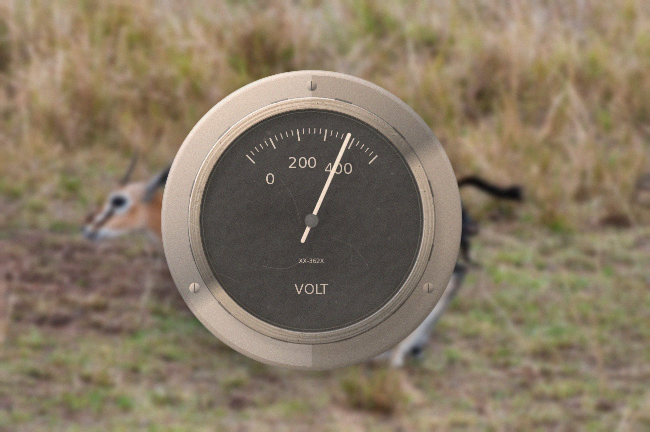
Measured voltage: 380 V
